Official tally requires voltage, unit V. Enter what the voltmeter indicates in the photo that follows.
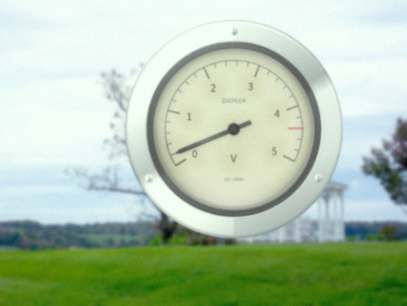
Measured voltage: 0.2 V
